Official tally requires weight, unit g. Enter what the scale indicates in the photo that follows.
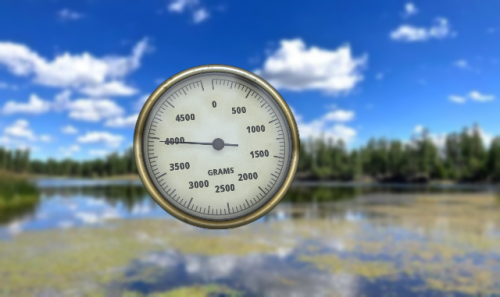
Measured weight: 3950 g
